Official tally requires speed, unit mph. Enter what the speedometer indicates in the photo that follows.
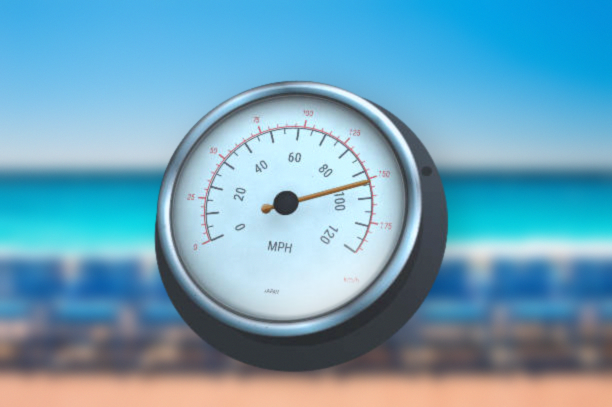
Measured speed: 95 mph
